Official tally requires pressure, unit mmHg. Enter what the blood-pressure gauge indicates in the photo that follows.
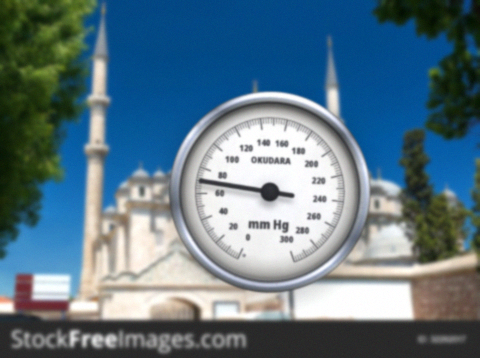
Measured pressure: 70 mmHg
